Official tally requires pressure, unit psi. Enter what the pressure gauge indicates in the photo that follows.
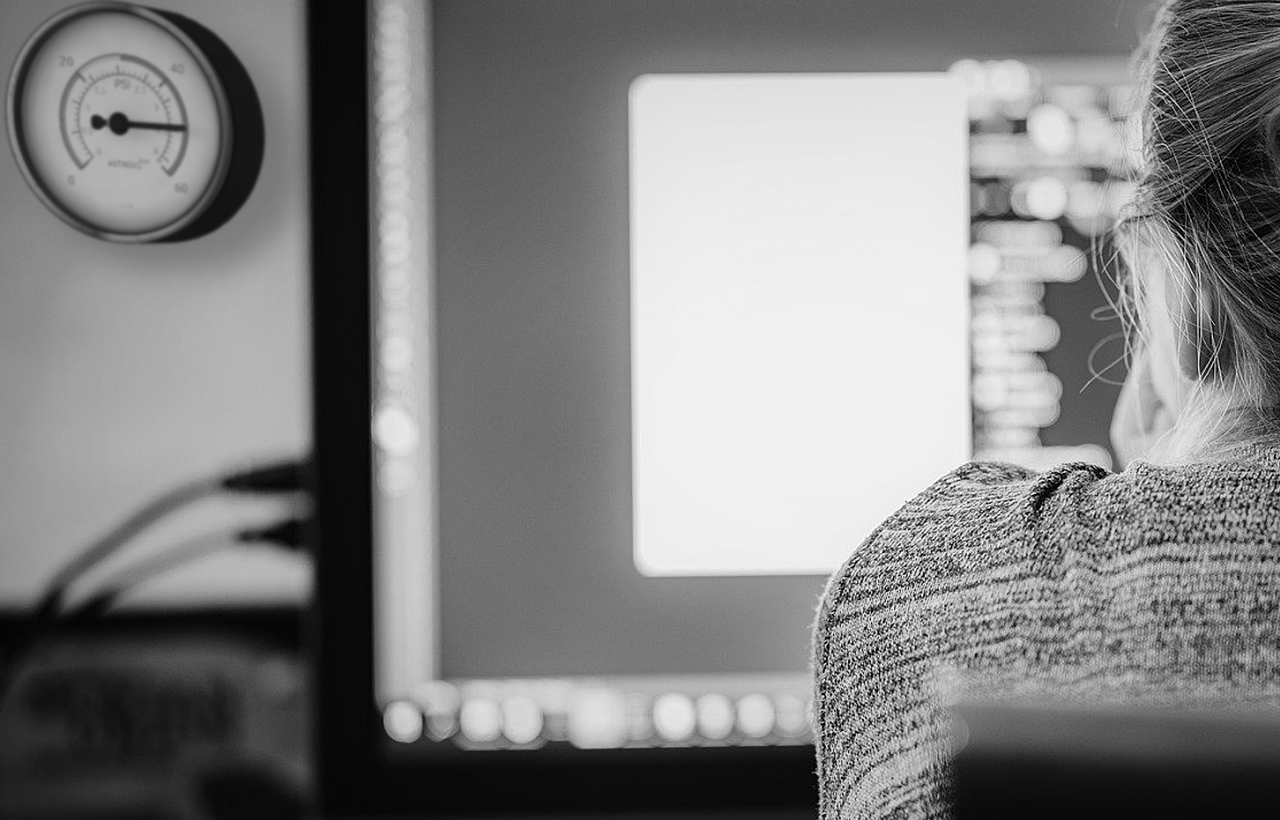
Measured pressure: 50 psi
